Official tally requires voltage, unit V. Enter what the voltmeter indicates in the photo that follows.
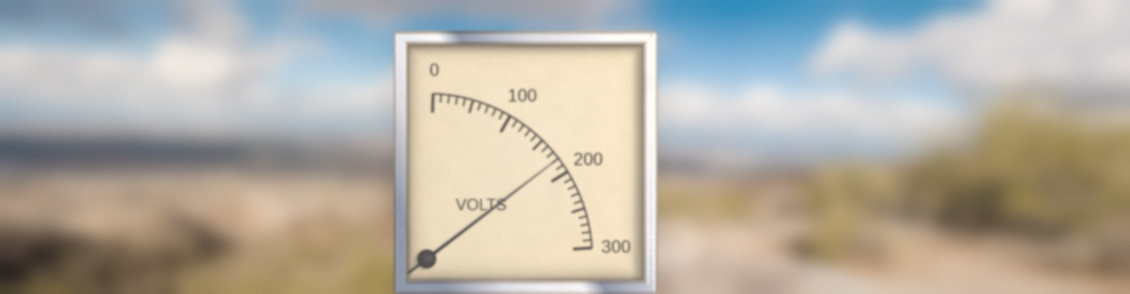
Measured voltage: 180 V
